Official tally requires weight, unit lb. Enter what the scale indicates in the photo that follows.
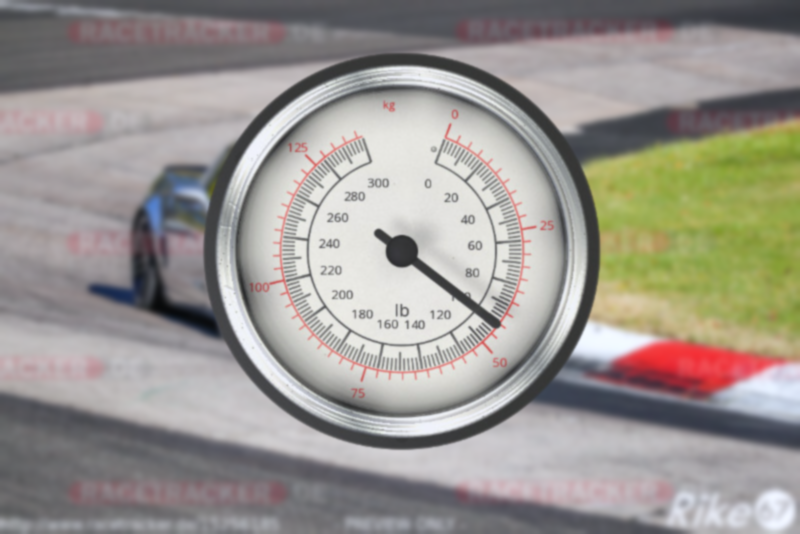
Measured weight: 100 lb
